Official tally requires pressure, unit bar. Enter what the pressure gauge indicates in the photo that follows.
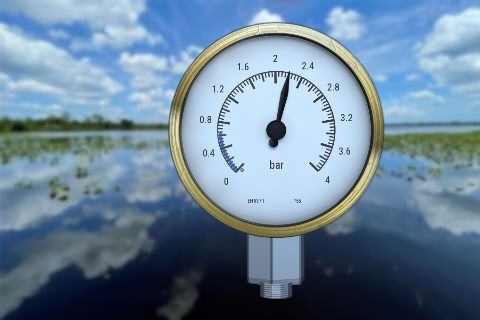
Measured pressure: 2.2 bar
